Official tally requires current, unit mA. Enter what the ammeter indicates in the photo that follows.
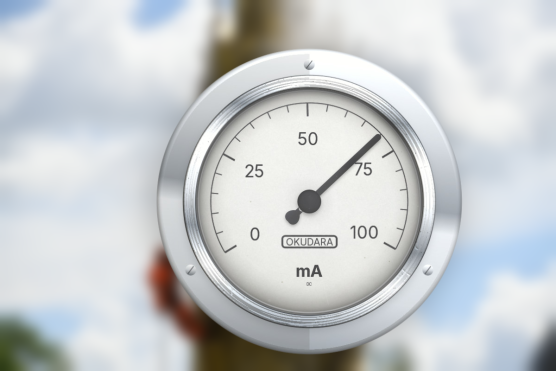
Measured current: 70 mA
